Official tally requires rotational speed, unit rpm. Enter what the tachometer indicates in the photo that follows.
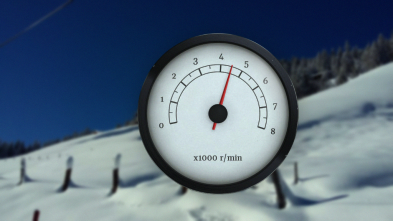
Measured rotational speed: 4500 rpm
